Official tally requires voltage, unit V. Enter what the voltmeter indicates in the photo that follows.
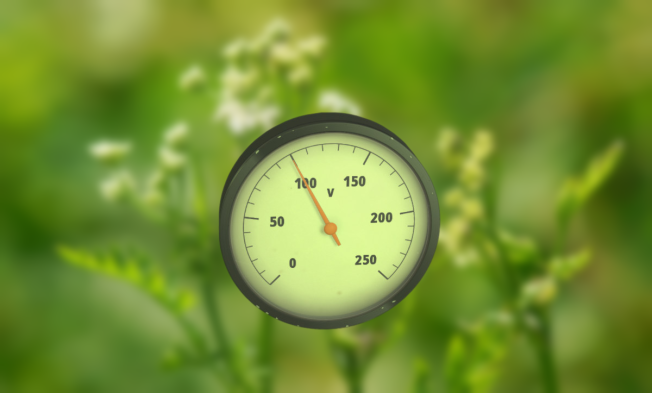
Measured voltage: 100 V
